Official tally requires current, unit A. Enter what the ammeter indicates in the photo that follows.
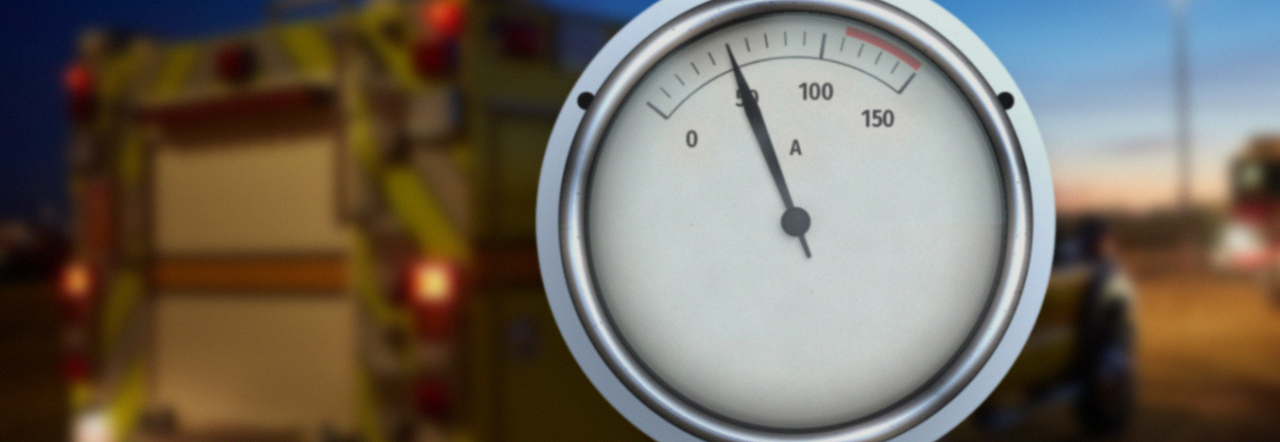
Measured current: 50 A
